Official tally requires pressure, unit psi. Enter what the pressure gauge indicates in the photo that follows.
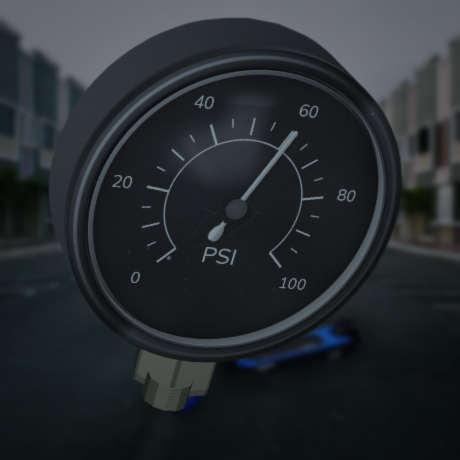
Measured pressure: 60 psi
